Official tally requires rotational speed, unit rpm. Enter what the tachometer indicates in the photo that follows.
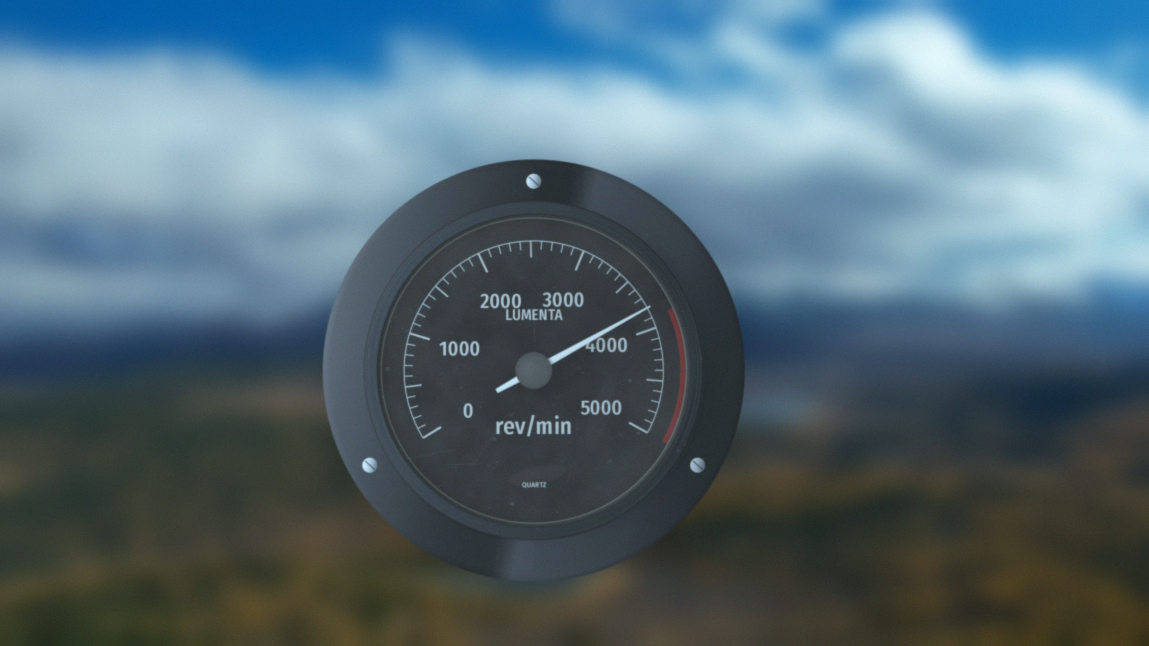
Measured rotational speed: 3800 rpm
